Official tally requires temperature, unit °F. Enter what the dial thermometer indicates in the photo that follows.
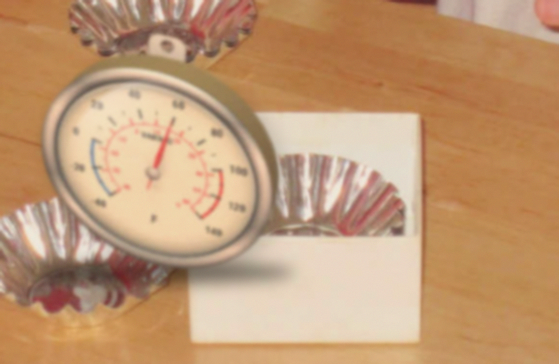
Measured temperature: 60 °F
